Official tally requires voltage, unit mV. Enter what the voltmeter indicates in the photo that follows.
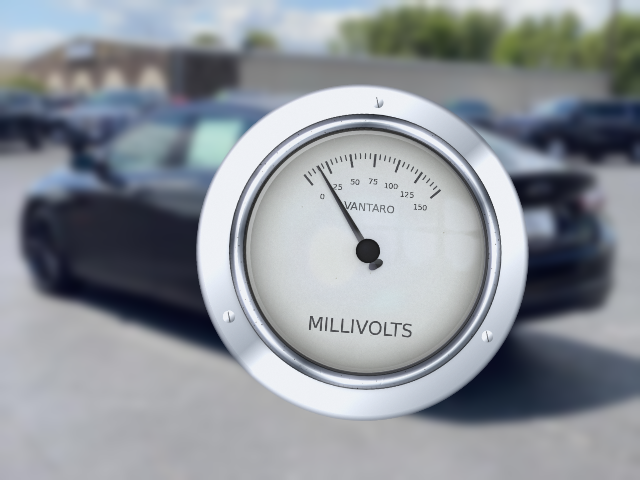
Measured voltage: 15 mV
